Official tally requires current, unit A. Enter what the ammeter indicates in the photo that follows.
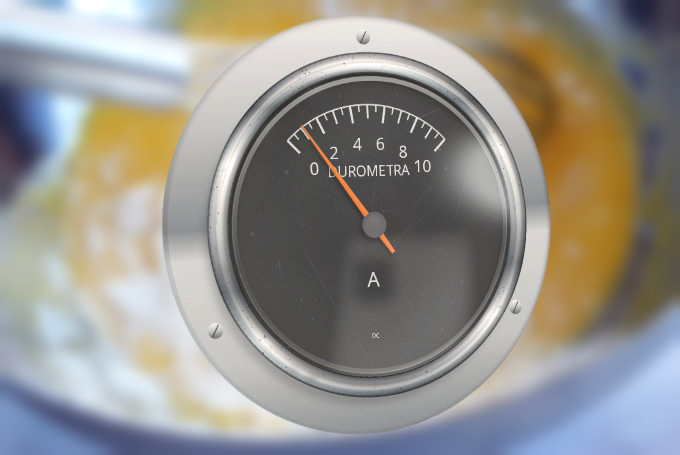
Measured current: 1 A
